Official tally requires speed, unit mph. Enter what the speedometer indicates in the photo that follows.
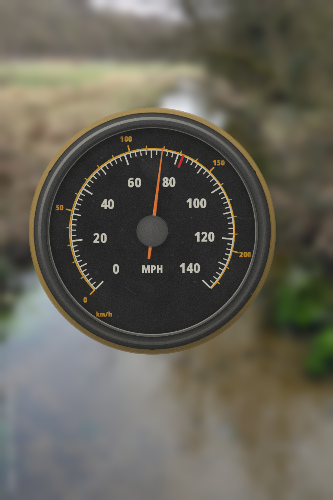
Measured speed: 74 mph
